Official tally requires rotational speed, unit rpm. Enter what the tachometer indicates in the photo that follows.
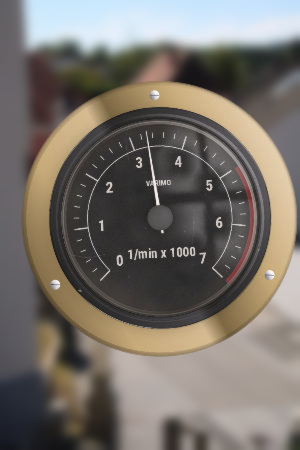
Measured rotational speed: 3300 rpm
